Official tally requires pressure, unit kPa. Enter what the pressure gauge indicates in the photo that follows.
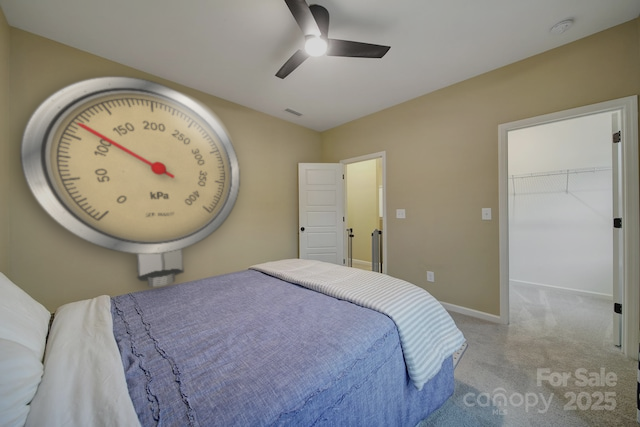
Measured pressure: 115 kPa
